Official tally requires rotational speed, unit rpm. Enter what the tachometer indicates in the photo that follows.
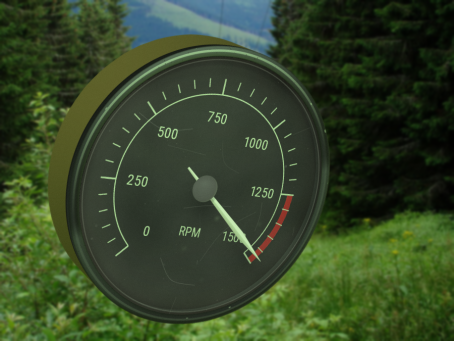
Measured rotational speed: 1475 rpm
